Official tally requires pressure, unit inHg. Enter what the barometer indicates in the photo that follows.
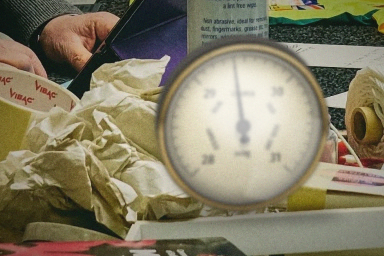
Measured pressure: 29.4 inHg
